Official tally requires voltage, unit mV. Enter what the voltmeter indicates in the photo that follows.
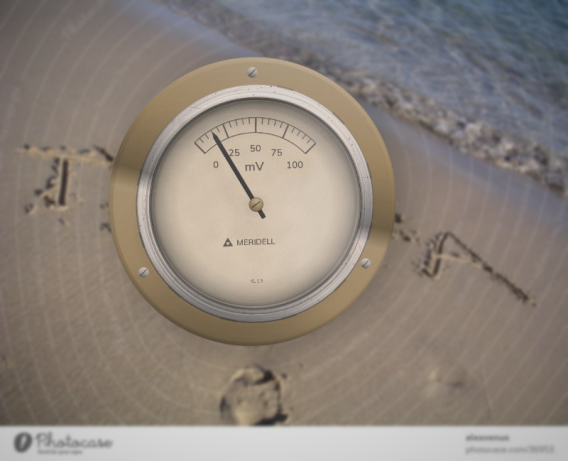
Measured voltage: 15 mV
